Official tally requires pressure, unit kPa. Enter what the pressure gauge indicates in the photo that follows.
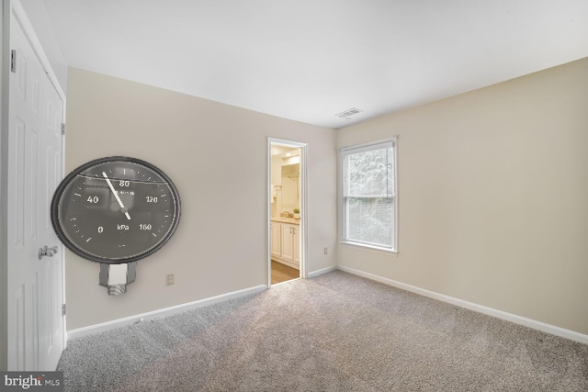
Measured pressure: 65 kPa
